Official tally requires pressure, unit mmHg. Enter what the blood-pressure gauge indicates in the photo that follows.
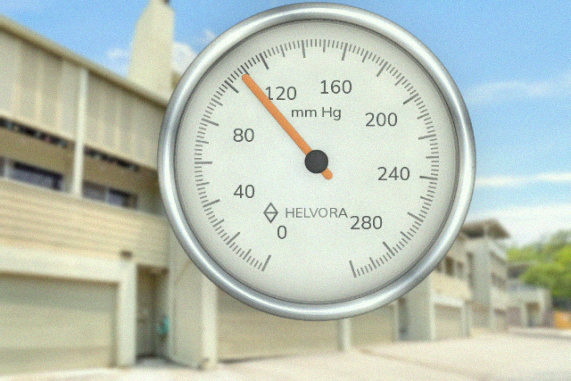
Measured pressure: 108 mmHg
